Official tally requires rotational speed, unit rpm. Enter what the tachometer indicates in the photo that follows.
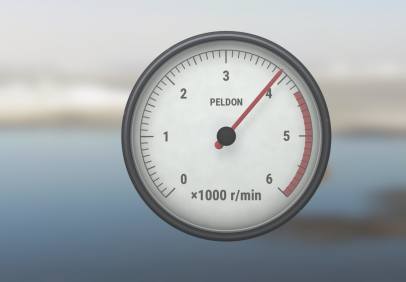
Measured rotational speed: 3900 rpm
